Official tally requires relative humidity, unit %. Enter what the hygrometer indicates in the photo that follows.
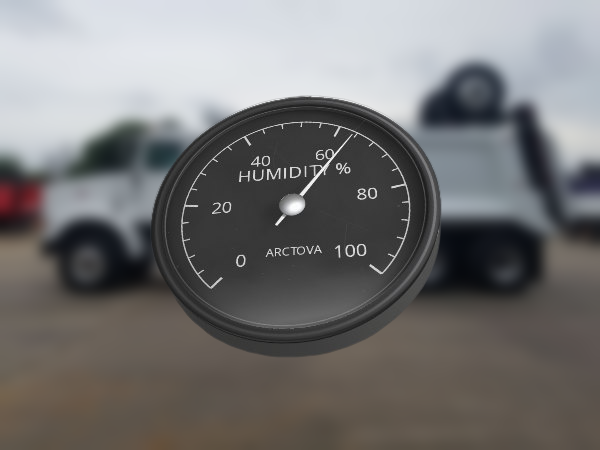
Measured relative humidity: 64 %
